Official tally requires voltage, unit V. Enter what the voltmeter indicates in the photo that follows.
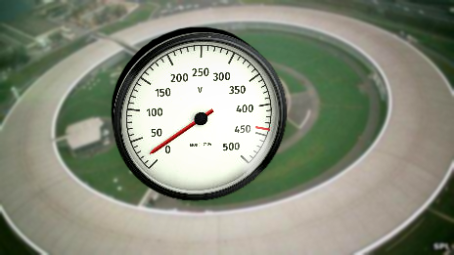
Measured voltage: 20 V
